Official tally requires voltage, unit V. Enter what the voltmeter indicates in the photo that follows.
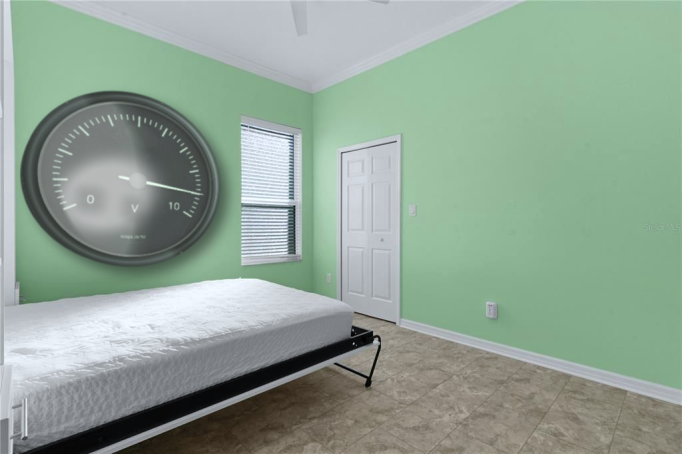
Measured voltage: 9 V
